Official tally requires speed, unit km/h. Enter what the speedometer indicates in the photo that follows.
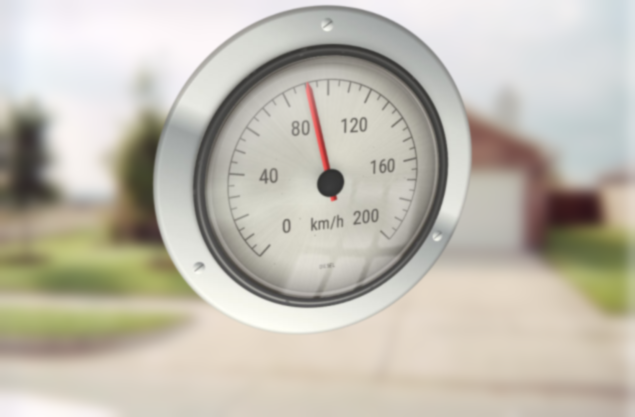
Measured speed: 90 km/h
